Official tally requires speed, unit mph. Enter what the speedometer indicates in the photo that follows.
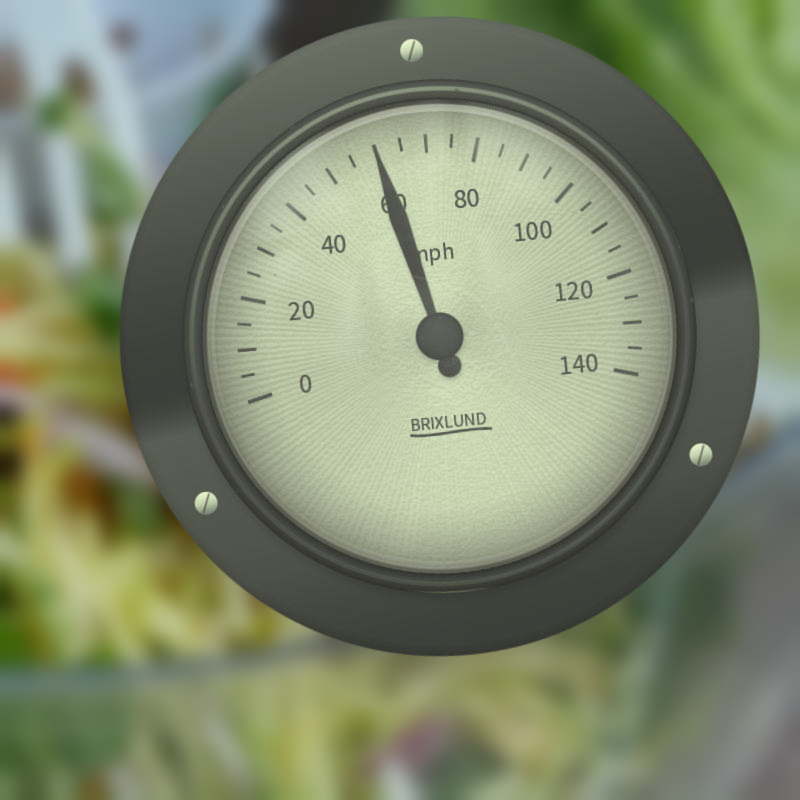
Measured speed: 60 mph
